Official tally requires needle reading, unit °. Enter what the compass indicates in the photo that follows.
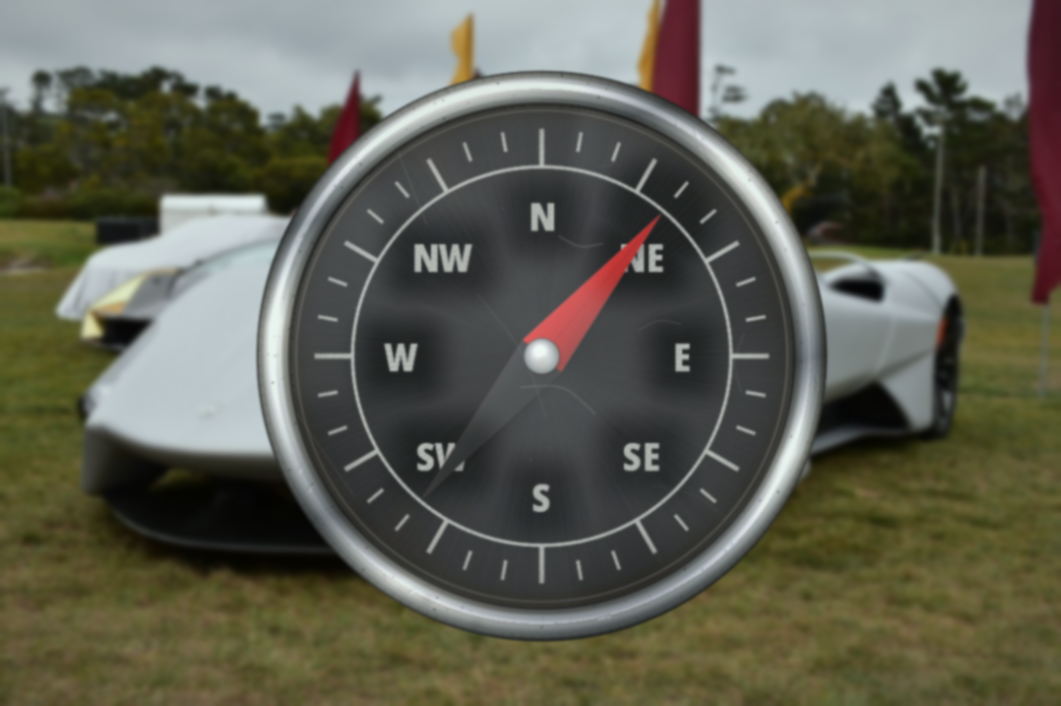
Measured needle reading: 40 °
